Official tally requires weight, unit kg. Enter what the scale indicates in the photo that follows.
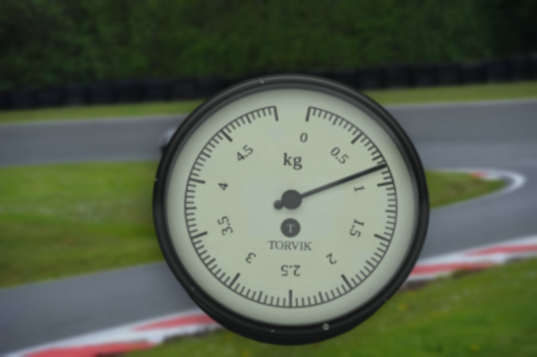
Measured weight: 0.85 kg
